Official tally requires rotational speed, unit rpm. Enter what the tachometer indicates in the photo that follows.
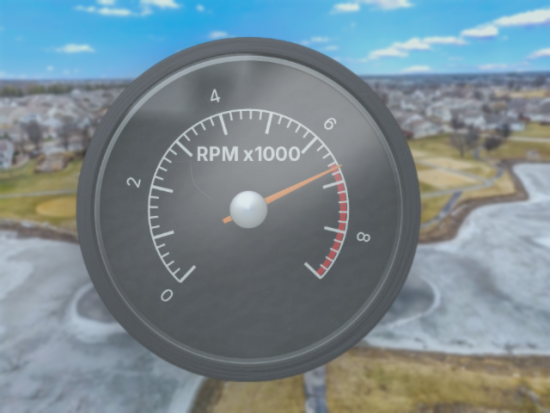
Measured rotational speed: 6700 rpm
